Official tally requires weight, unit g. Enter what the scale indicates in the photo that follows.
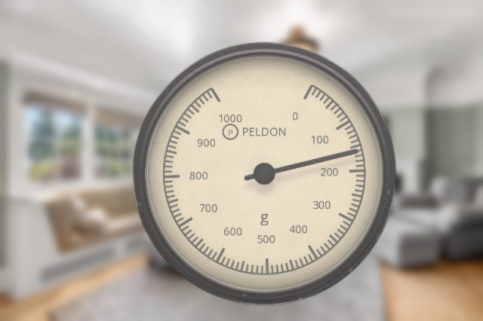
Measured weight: 160 g
